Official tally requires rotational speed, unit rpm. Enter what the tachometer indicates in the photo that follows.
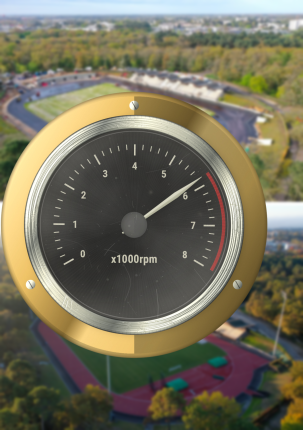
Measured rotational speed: 5800 rpm
